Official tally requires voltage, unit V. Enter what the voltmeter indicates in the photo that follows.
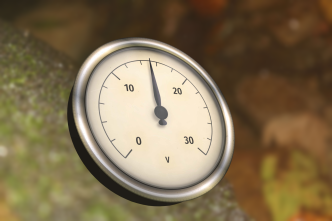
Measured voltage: 15 V
